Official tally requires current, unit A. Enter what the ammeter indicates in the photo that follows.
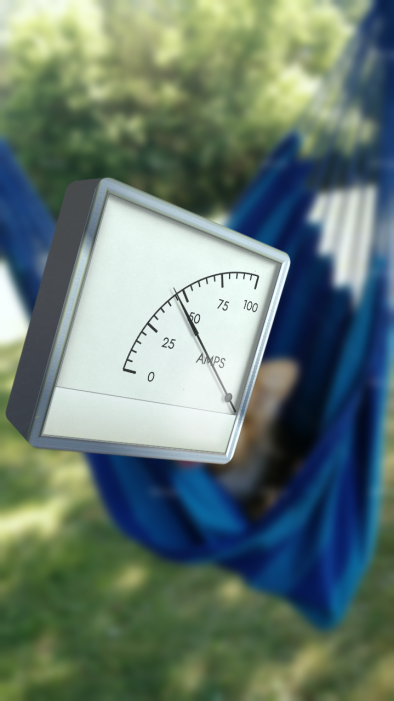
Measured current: 45 A
